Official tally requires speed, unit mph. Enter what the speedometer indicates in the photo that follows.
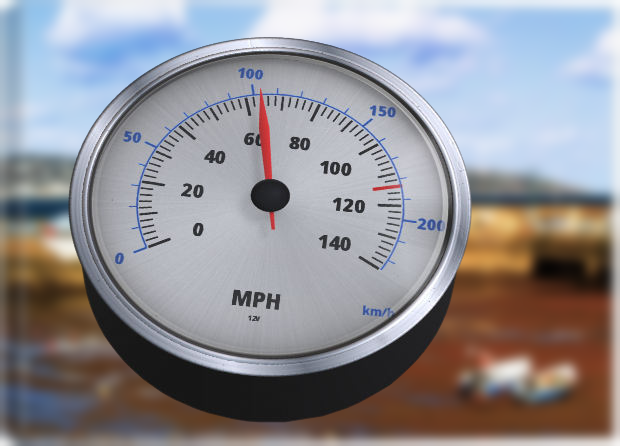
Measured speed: 64 mph
